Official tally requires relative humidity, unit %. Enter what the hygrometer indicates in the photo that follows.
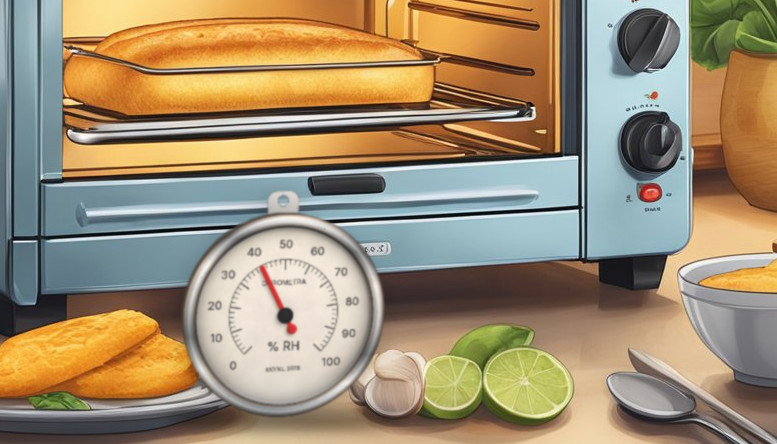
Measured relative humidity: 40 %
